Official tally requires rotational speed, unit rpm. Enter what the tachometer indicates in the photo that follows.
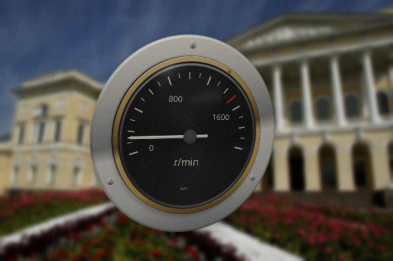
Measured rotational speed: 150 rpm
